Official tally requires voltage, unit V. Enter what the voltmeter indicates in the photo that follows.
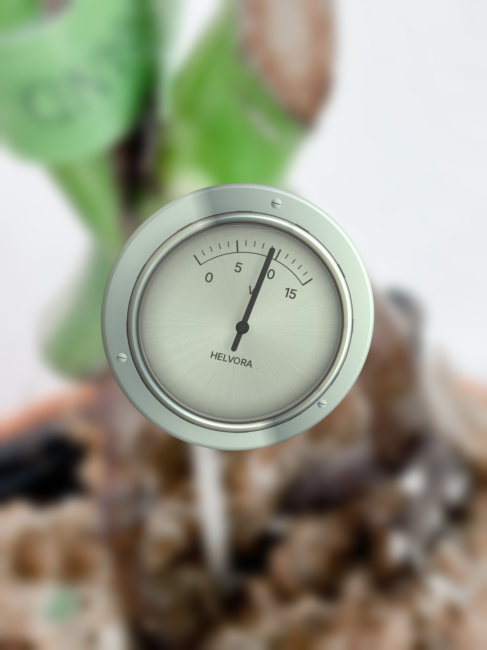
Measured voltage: 9 V
